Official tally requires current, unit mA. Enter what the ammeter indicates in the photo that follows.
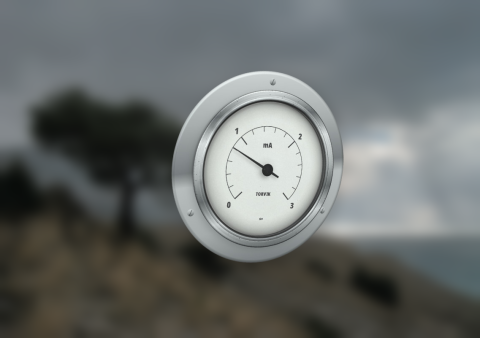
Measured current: 0.8 mA
